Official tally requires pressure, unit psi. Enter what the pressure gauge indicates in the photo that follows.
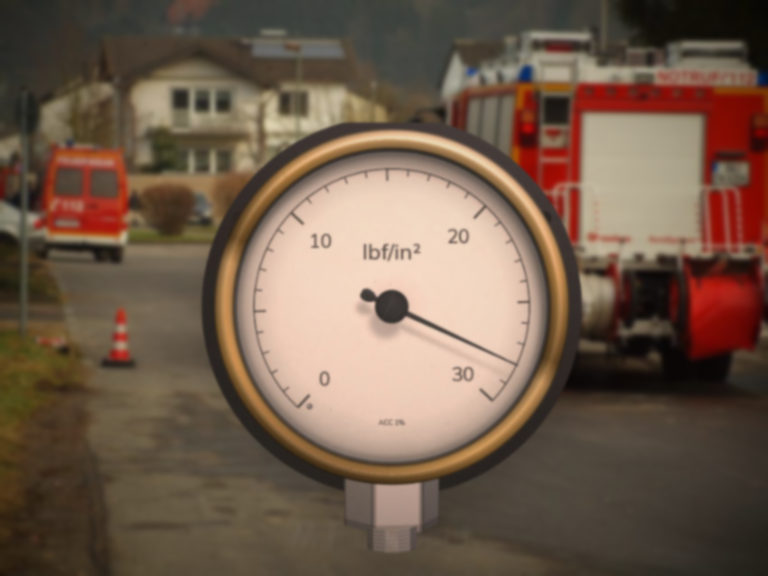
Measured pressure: 28 psi
